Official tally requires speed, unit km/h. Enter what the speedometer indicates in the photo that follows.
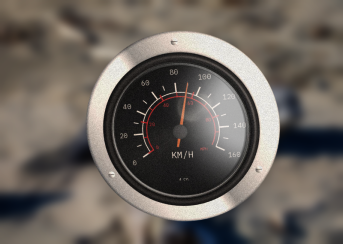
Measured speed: 90 km/h
